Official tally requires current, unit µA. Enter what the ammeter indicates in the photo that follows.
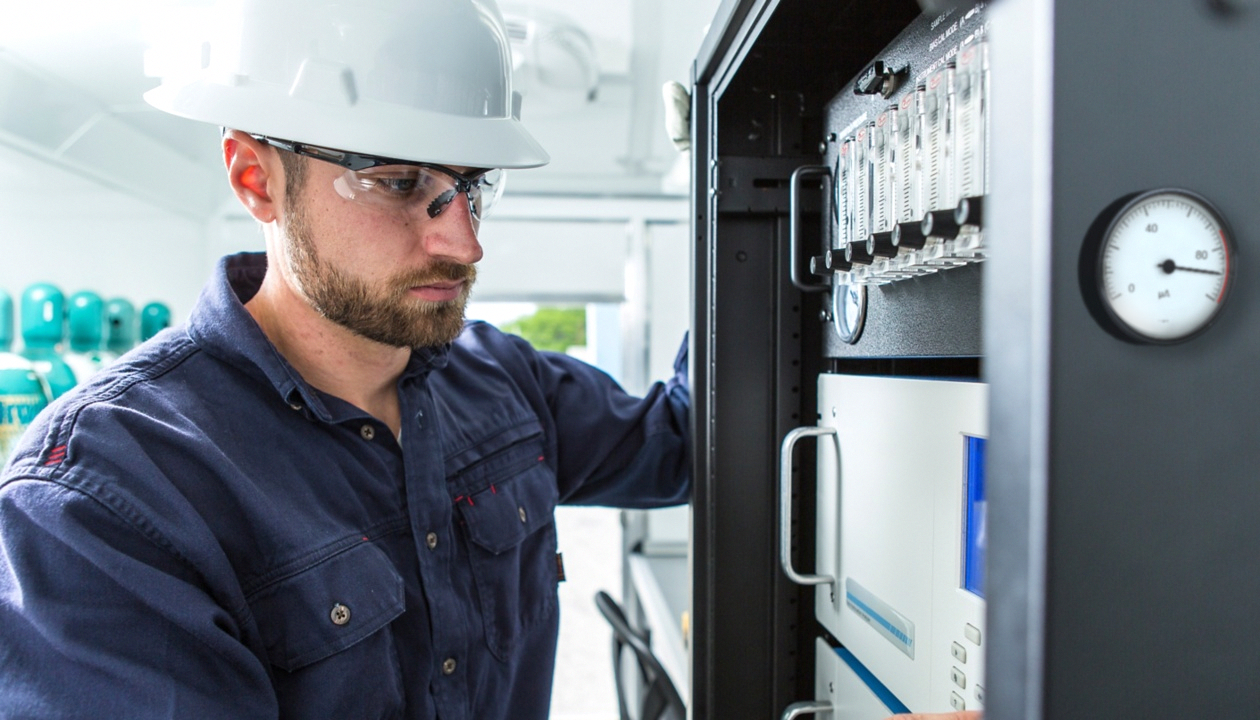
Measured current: 90 µA
